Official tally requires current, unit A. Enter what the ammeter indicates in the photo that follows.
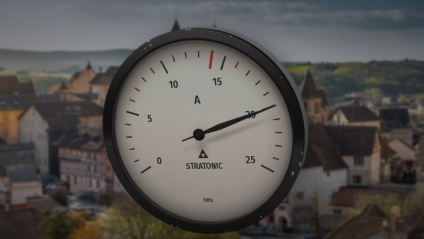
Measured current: 20 A
